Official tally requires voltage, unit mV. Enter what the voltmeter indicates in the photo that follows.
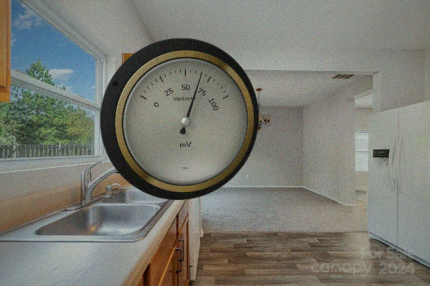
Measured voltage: 65 mV
